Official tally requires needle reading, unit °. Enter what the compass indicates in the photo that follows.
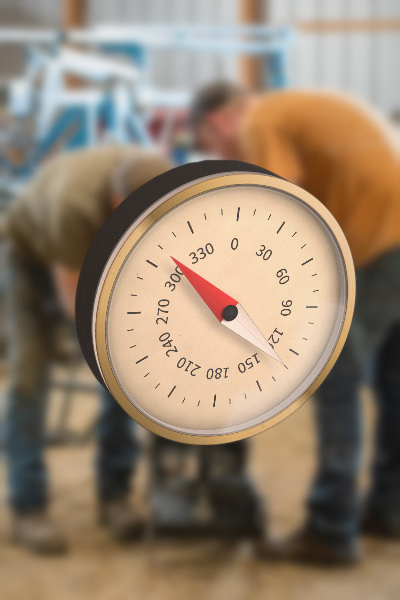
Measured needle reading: 310 °
